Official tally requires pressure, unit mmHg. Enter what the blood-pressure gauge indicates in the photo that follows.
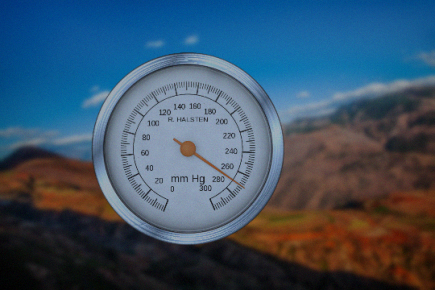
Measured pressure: 270 mmHg
